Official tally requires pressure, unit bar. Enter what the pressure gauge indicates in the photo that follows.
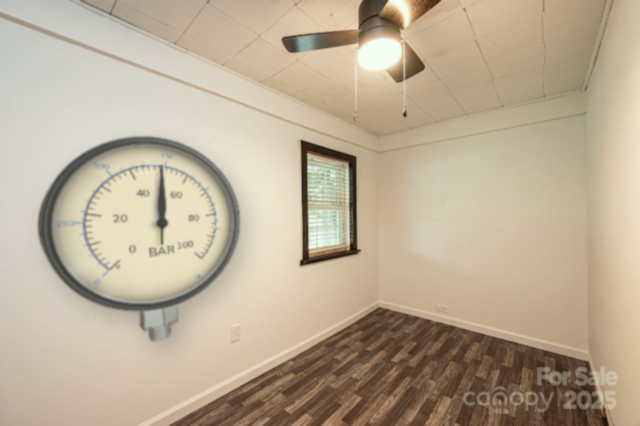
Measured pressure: 50 bar
